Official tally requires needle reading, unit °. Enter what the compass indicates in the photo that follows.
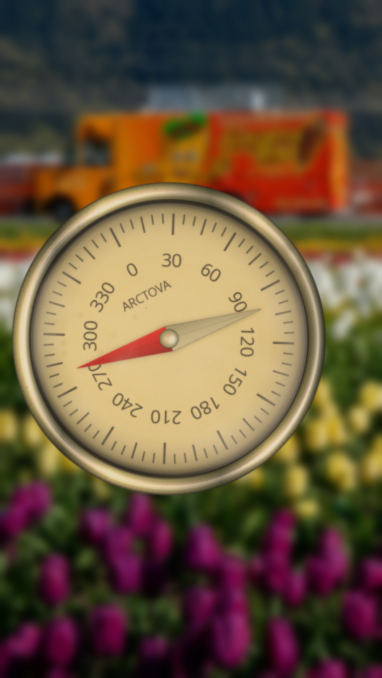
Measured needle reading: 280 °
